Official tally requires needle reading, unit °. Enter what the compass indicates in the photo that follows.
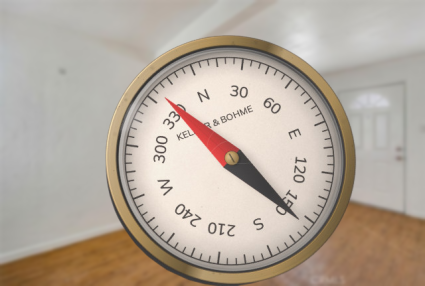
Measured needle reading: 335 °
